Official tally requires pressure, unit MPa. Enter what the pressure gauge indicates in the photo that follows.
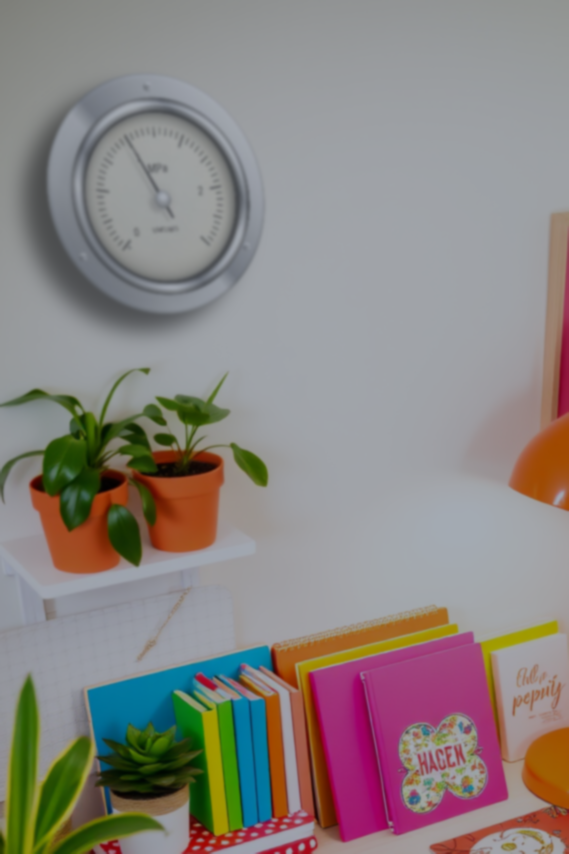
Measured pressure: 1 MPa
